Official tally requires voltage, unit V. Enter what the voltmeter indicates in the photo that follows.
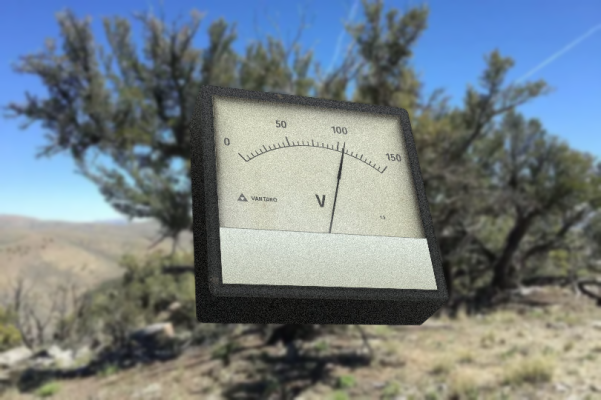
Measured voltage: 105 V
